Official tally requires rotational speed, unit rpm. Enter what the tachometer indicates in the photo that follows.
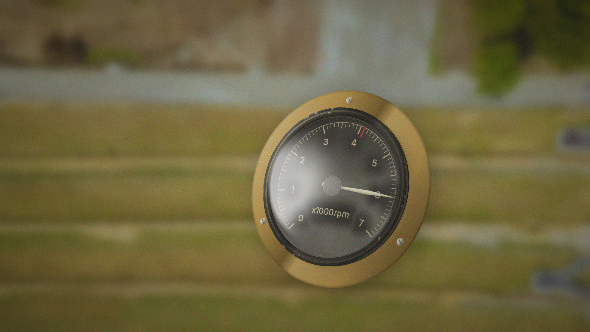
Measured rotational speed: 6000 rpm
